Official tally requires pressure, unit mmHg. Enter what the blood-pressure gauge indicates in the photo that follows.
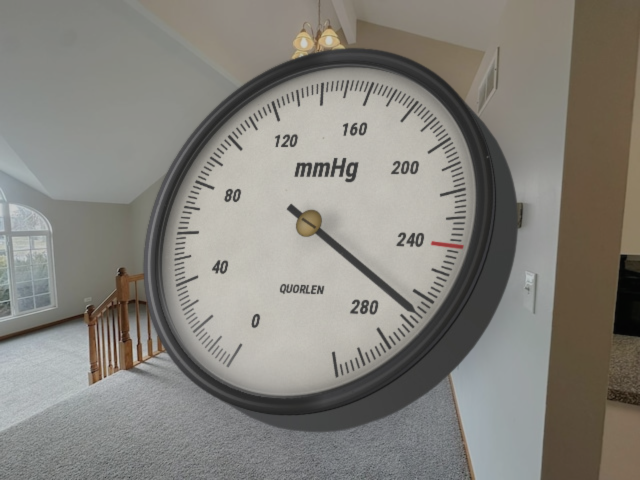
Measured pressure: 266 mmHg
